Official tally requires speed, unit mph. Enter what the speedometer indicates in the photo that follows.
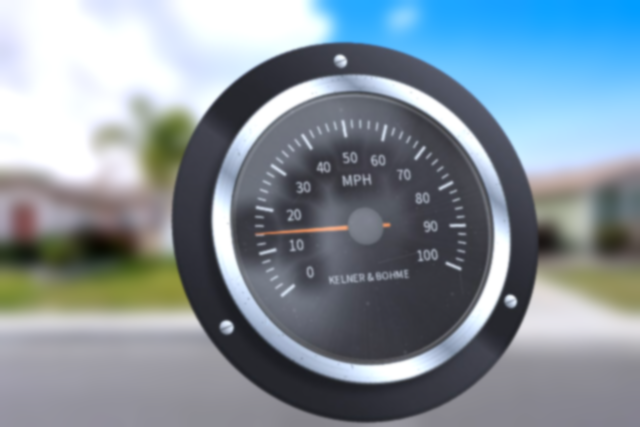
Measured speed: 14 mph
